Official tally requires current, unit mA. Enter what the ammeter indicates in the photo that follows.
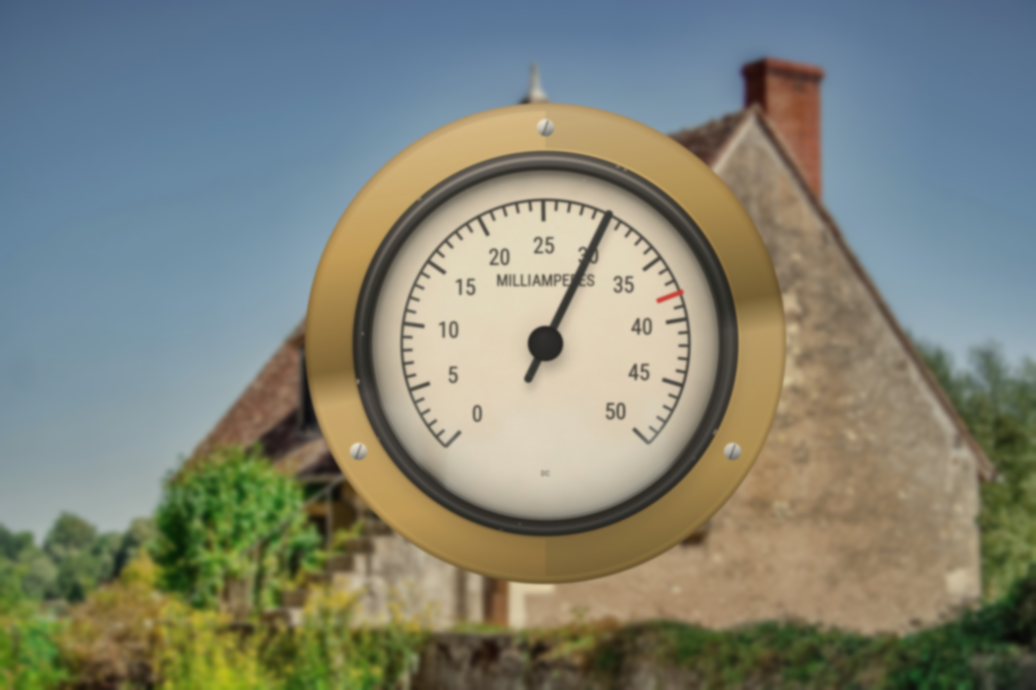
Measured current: 30 mA
